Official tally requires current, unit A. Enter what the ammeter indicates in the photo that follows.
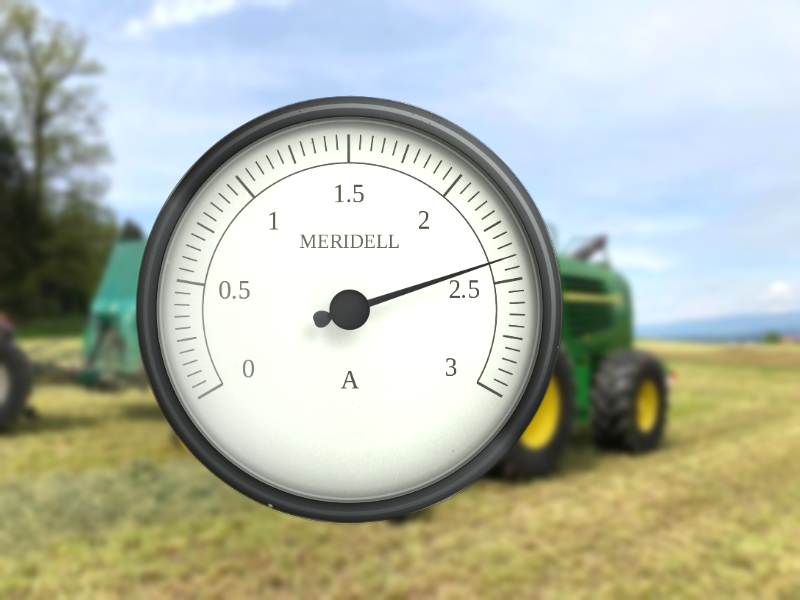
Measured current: 2.4 A
